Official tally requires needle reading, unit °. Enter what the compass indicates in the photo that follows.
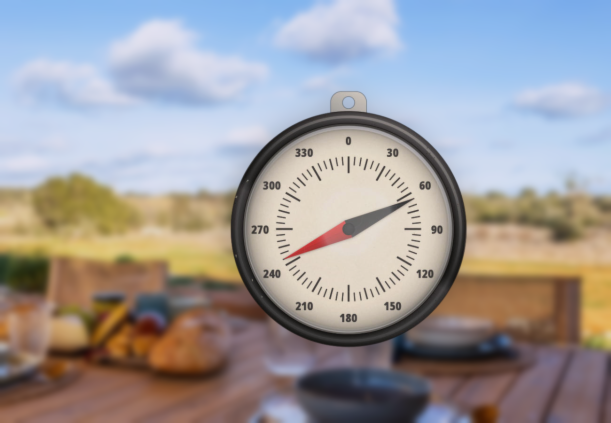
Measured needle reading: 245 °
